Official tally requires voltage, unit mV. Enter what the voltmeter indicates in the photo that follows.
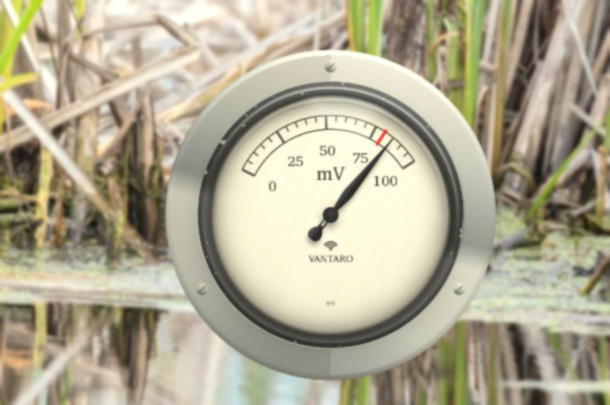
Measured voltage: 85 mV
